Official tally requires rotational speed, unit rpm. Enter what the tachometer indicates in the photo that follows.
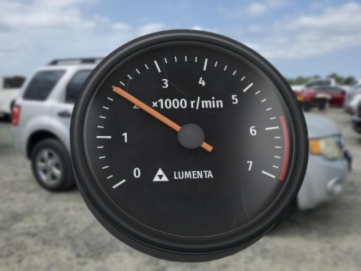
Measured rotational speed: 2000 rpm
